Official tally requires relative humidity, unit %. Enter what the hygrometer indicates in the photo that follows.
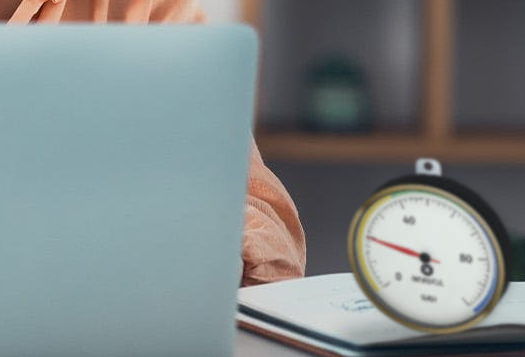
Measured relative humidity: 20 %
